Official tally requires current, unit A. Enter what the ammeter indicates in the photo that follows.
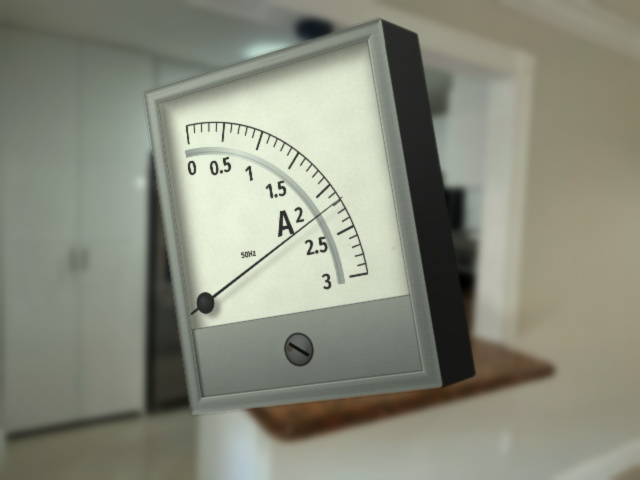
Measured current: 2.2 A
